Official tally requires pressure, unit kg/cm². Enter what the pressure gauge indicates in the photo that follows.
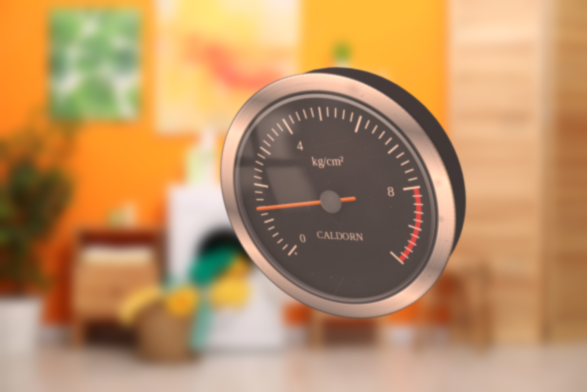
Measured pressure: 1.4 kg/cm²
